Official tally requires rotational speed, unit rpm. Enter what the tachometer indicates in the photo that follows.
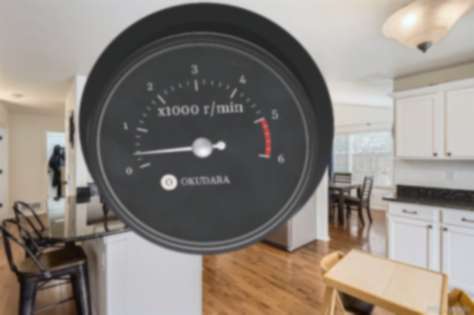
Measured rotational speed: 400 rpm
